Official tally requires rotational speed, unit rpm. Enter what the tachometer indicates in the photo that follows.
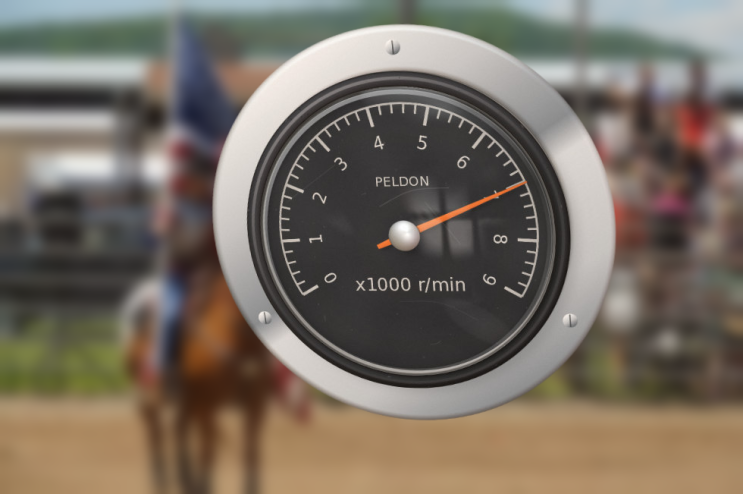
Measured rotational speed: 7000 rpm
